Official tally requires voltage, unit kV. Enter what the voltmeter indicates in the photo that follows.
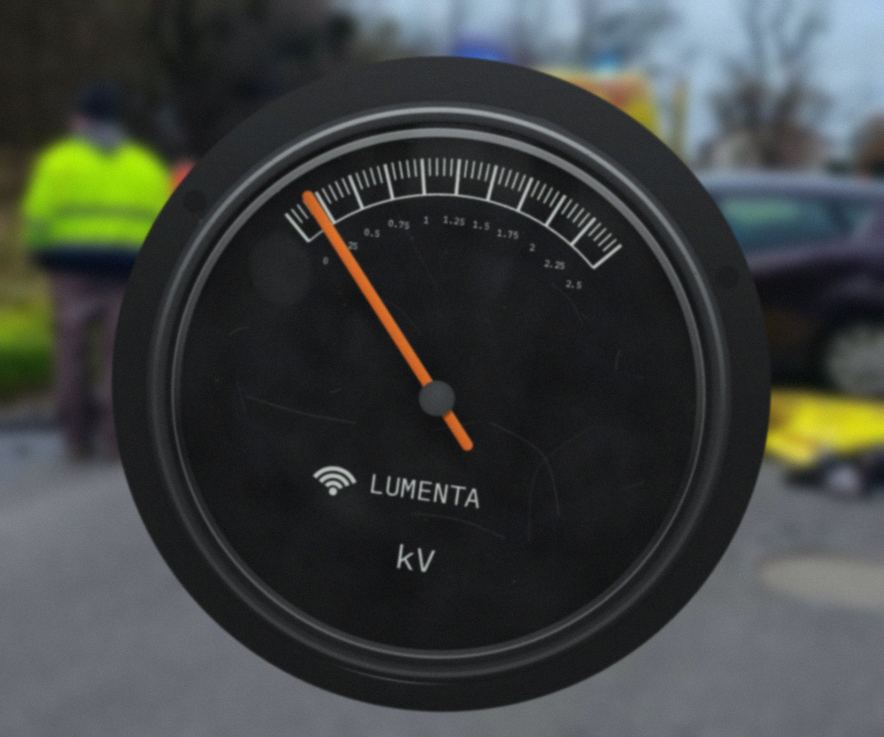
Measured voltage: 0.2 kV
